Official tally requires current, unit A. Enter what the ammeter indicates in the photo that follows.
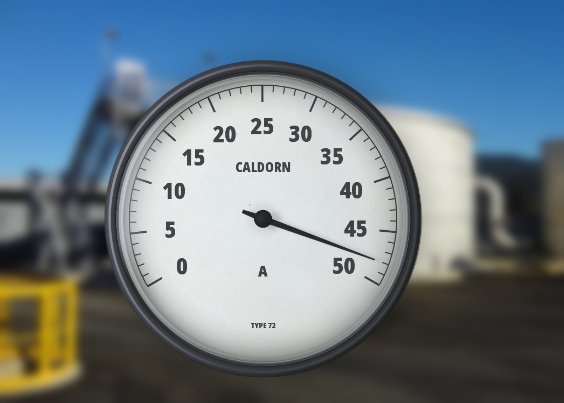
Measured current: 48 A
